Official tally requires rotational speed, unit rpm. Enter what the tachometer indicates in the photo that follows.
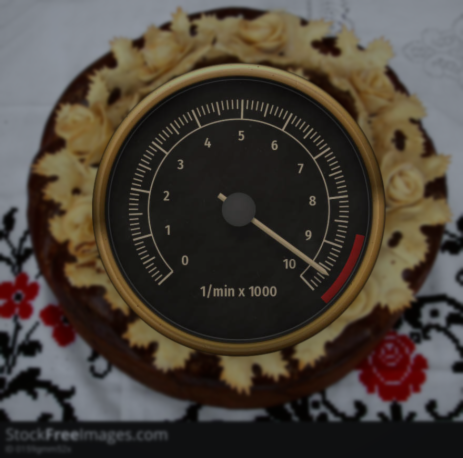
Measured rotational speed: 9600 rpm
